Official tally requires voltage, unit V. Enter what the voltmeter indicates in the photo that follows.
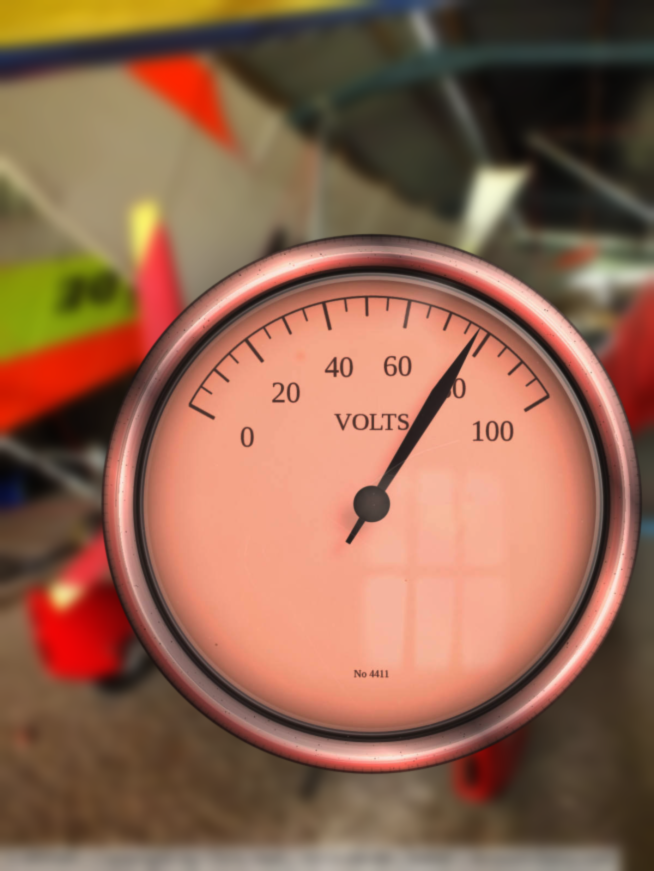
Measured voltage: 77.5 V
